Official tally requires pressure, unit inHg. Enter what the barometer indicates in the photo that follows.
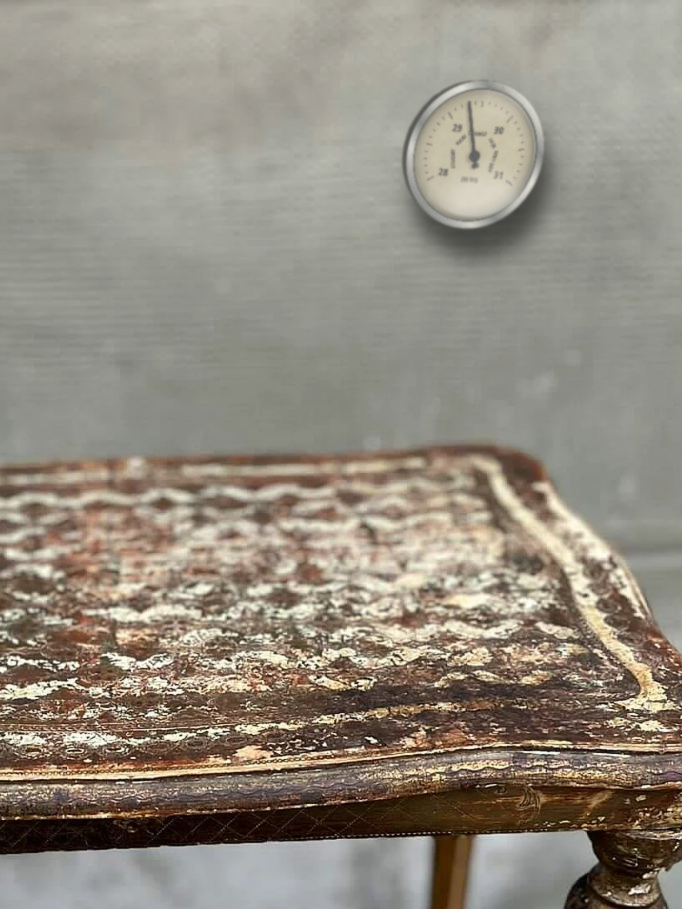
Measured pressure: 29.3 inHg
